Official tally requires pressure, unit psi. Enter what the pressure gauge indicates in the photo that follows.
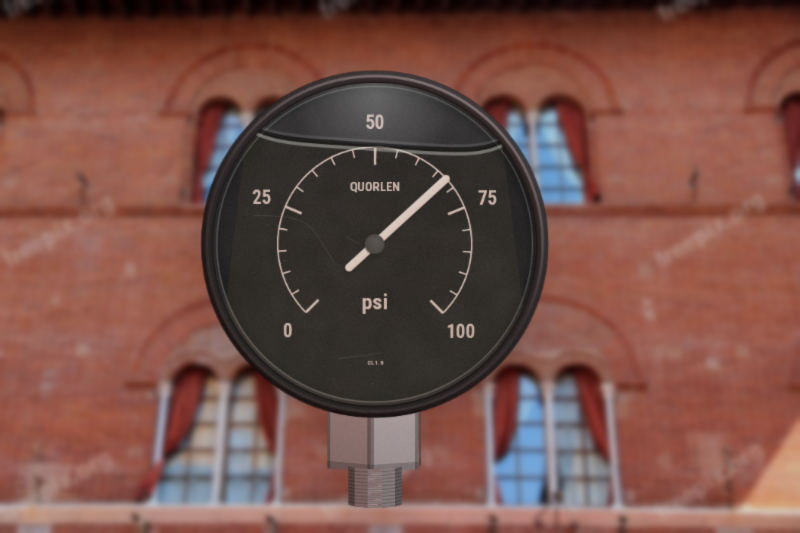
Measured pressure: 67.5 psi
